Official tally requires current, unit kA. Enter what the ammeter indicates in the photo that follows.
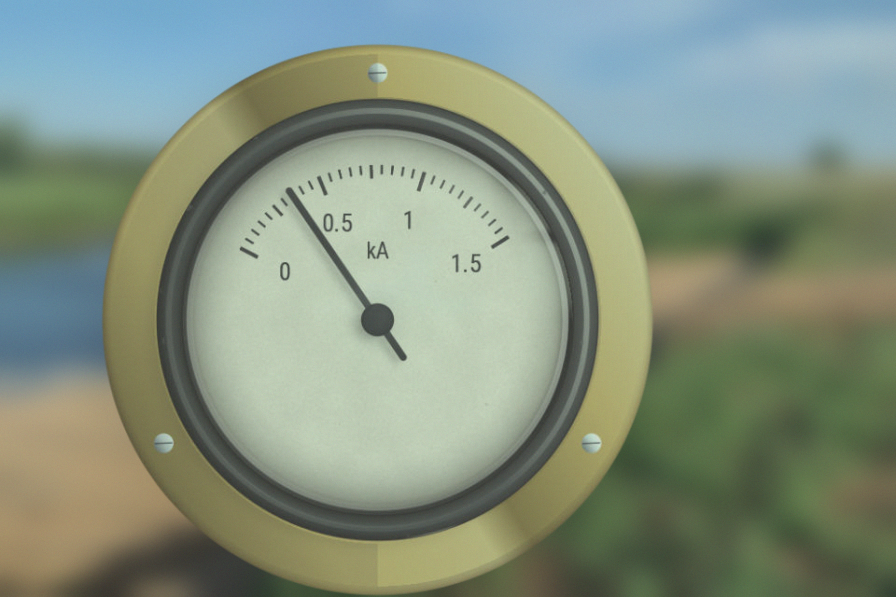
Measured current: 0.35 kA
